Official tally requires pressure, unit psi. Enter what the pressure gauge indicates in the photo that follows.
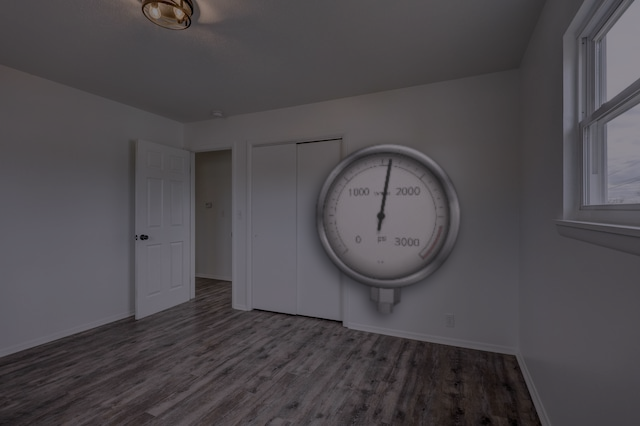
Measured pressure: 1600 psi
